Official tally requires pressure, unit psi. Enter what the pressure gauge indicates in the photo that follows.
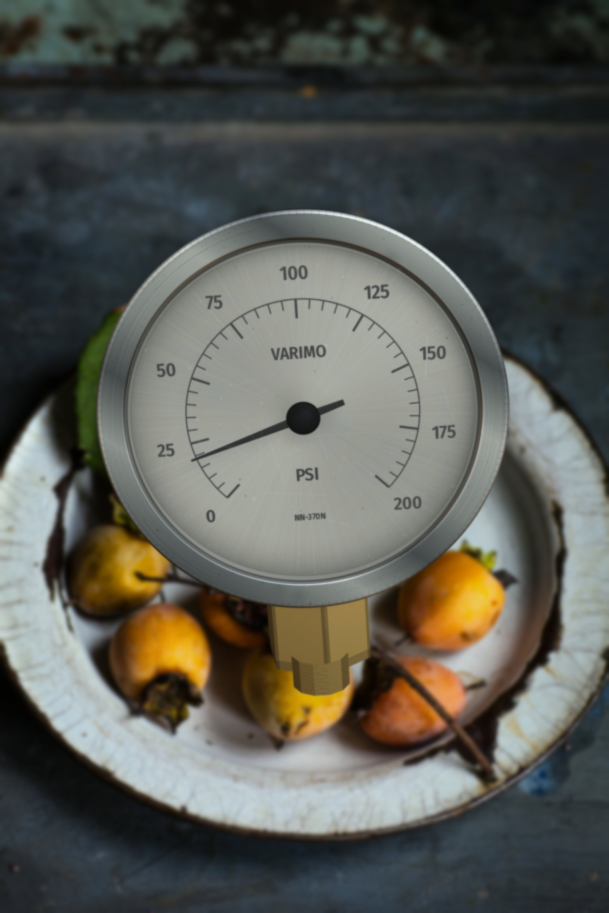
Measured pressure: 20 psi
